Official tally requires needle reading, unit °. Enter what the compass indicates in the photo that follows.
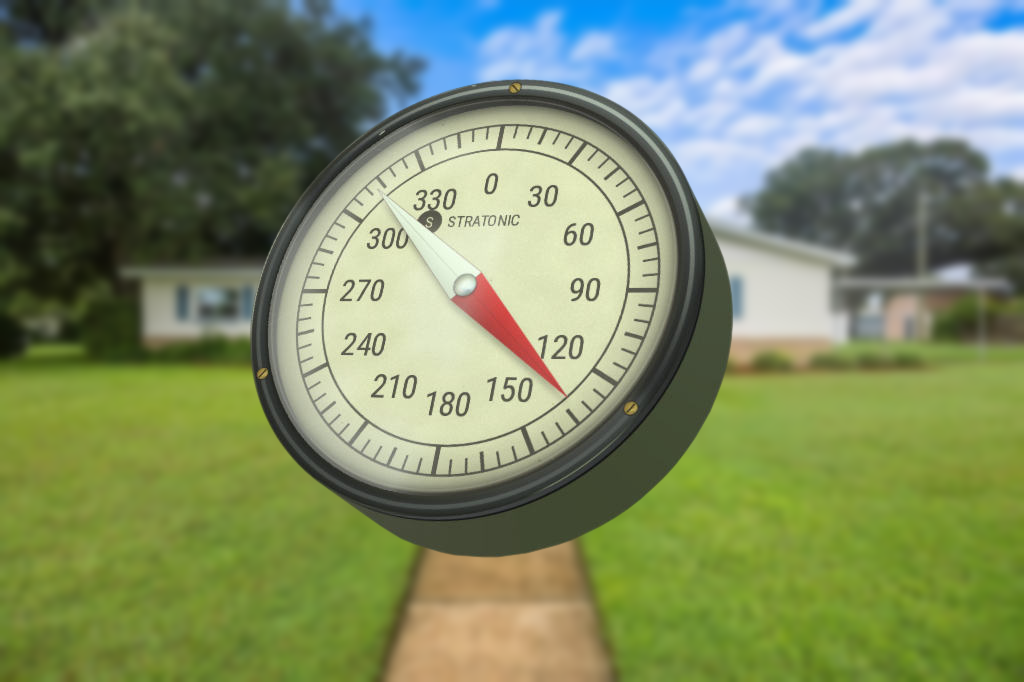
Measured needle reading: 132.5 °
